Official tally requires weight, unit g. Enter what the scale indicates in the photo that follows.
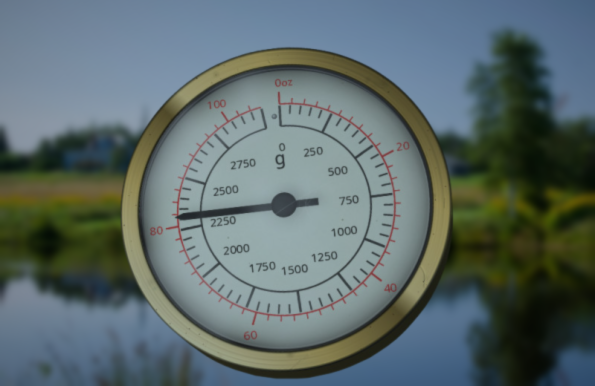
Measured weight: 2300 g
